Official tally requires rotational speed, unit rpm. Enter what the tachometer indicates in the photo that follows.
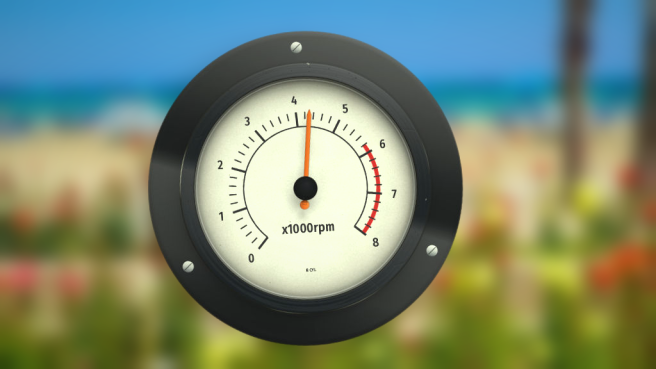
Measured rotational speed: 4300 rpm
